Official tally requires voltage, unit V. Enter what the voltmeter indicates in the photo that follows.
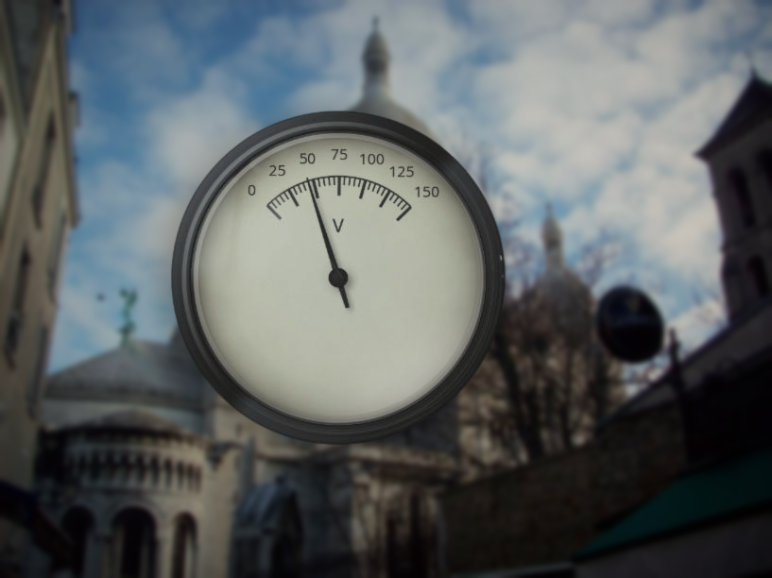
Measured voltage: 45 V
